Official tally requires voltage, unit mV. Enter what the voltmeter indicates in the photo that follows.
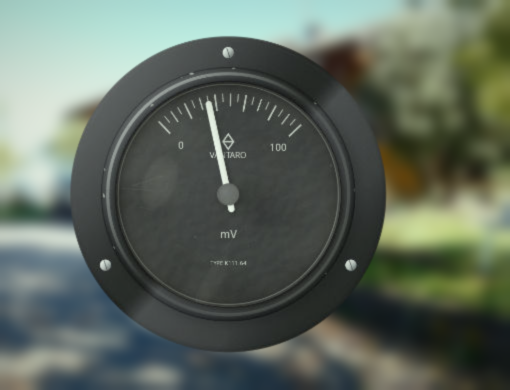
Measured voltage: 35 mV
